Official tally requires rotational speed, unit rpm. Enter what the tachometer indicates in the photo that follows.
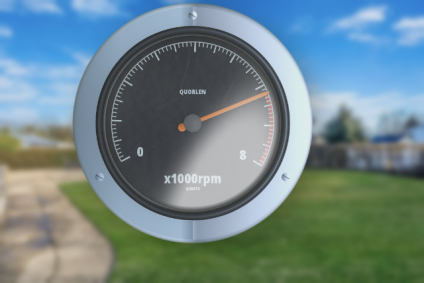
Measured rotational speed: 6200 rpm
